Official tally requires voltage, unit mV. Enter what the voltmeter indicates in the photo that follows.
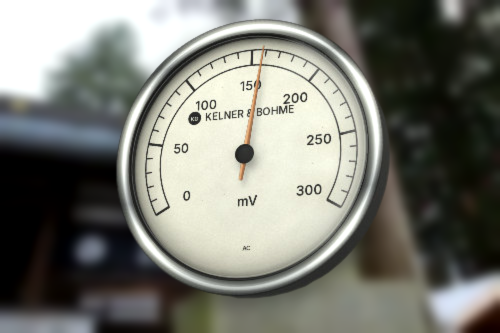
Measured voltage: 160 mV
